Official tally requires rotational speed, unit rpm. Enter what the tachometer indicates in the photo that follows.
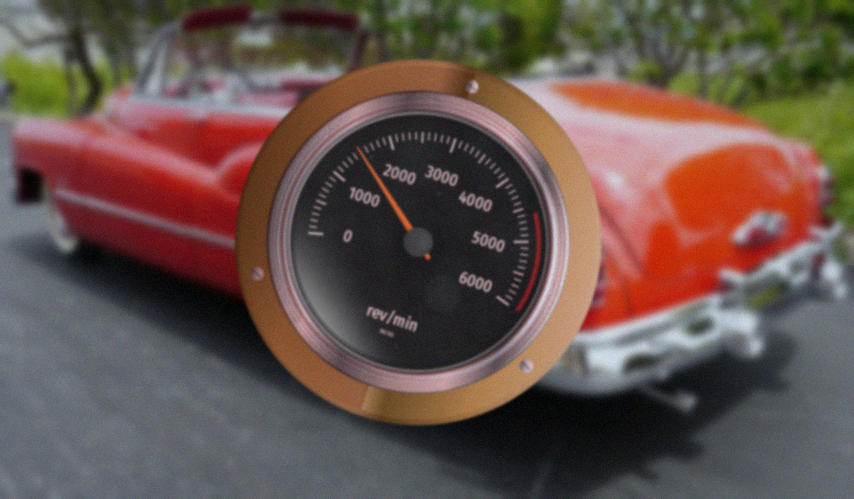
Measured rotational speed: 1500 rpm
